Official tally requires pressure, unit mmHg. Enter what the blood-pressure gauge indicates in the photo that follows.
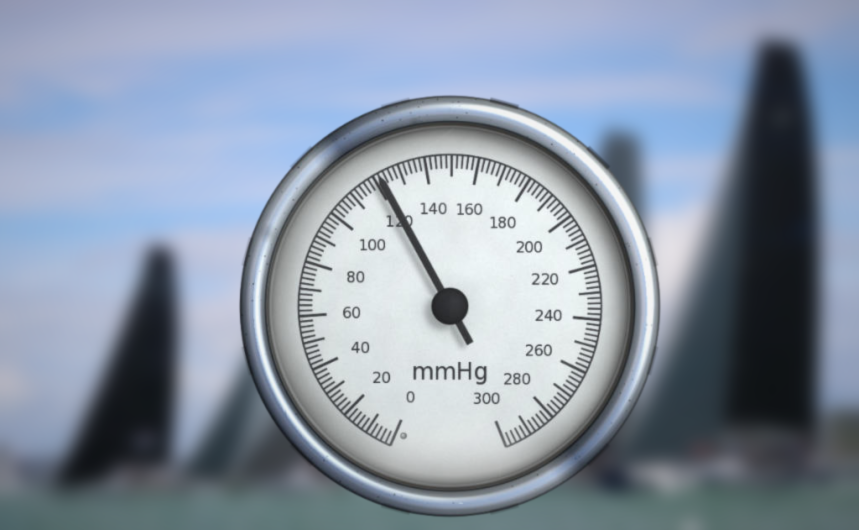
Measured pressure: 122 mmHg
